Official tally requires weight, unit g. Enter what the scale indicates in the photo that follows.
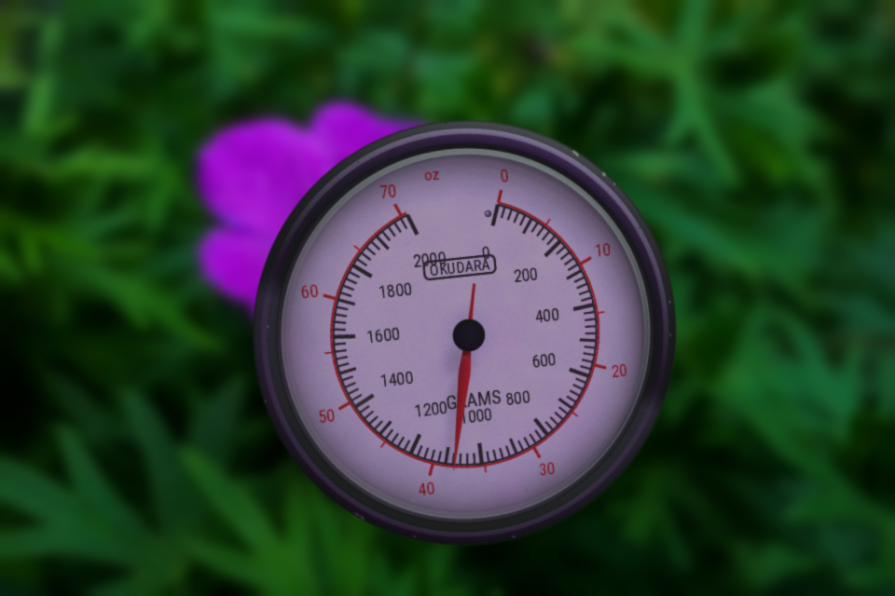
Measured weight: 1080 g
